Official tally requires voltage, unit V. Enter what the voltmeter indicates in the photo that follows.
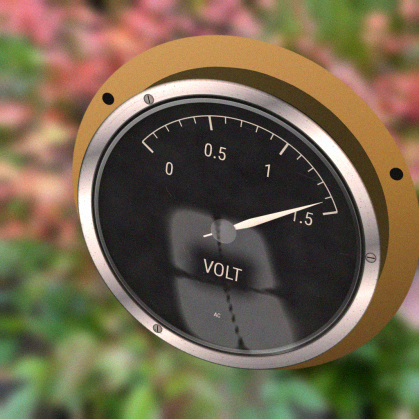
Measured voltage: 1.4 V
